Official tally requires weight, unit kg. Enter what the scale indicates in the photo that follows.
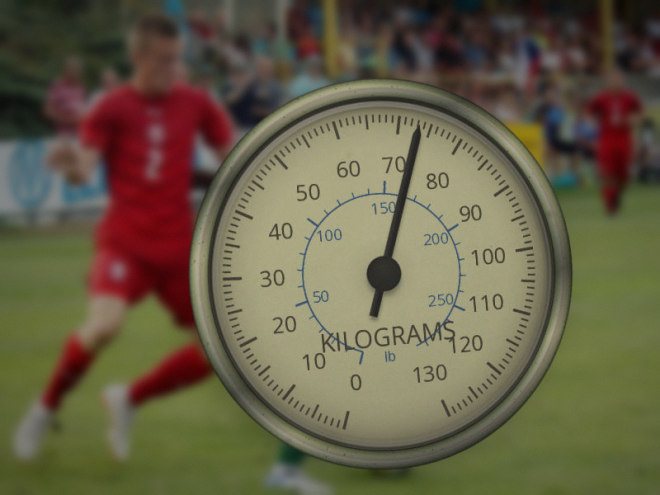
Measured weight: 73 kg
